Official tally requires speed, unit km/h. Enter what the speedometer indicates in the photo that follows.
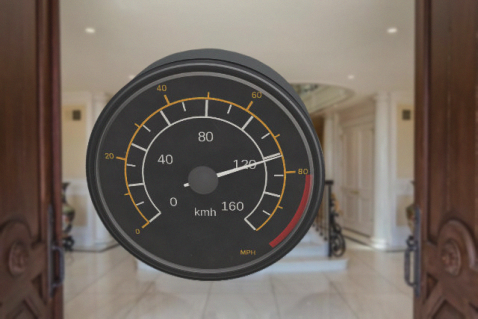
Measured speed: 120 km/h
